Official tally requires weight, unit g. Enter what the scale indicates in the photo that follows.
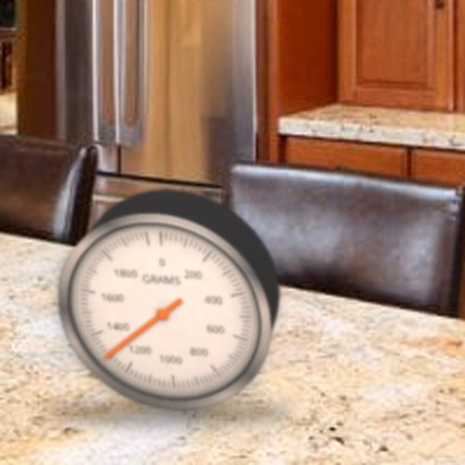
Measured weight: 1300 g
